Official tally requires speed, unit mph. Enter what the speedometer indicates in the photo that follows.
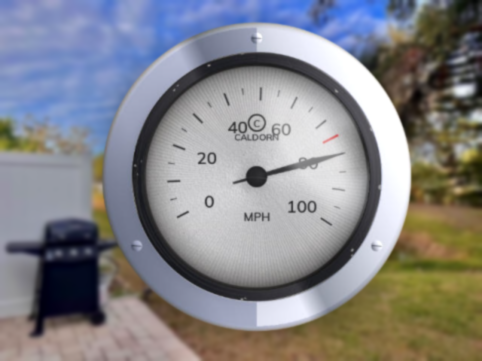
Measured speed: 80 mph
